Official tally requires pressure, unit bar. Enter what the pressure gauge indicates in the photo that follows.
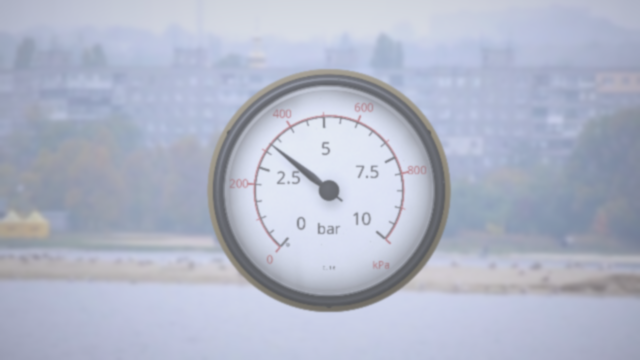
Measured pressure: 3.25 bar
